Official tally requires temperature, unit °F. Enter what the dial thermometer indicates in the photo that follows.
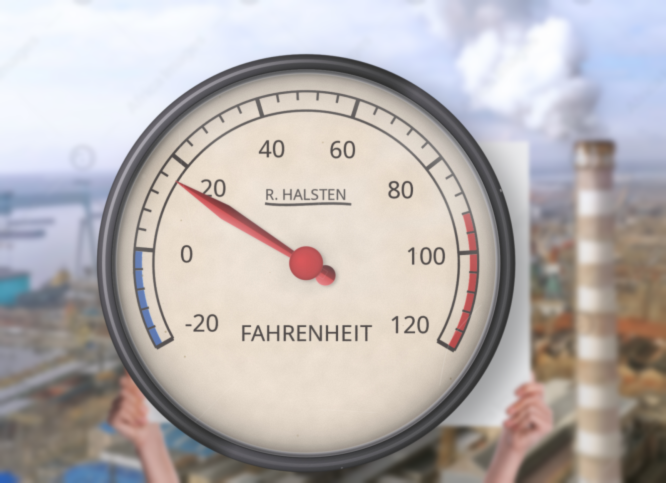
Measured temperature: 16 °F
